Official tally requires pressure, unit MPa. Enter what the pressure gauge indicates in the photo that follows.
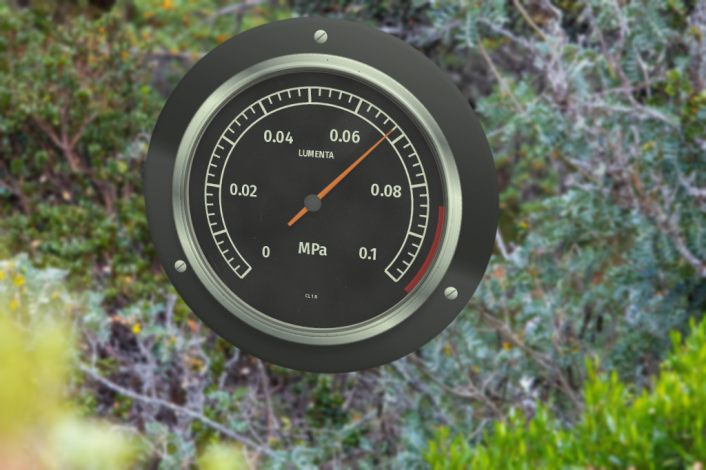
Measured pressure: 0.068 MPa
